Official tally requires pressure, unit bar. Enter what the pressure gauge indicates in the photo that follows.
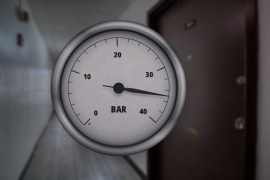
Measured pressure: 35 bar
